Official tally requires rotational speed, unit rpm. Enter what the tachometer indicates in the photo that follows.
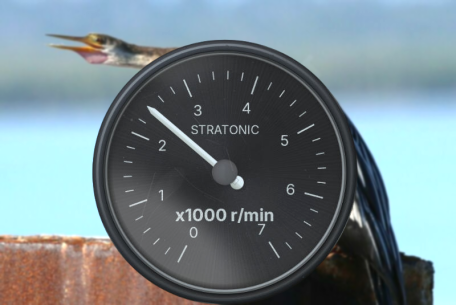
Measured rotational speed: 2400 rpm
